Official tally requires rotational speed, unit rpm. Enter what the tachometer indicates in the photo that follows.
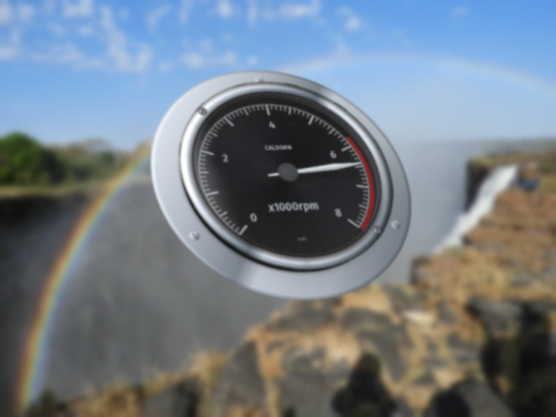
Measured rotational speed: 6500 rpm
